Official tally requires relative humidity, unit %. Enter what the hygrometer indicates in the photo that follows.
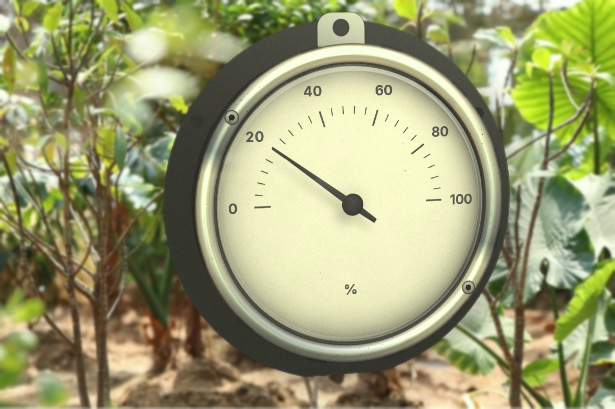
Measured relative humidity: 20 %
